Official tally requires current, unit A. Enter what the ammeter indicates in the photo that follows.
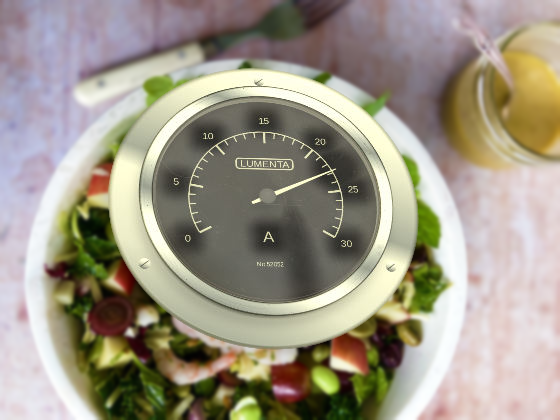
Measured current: 23 A
